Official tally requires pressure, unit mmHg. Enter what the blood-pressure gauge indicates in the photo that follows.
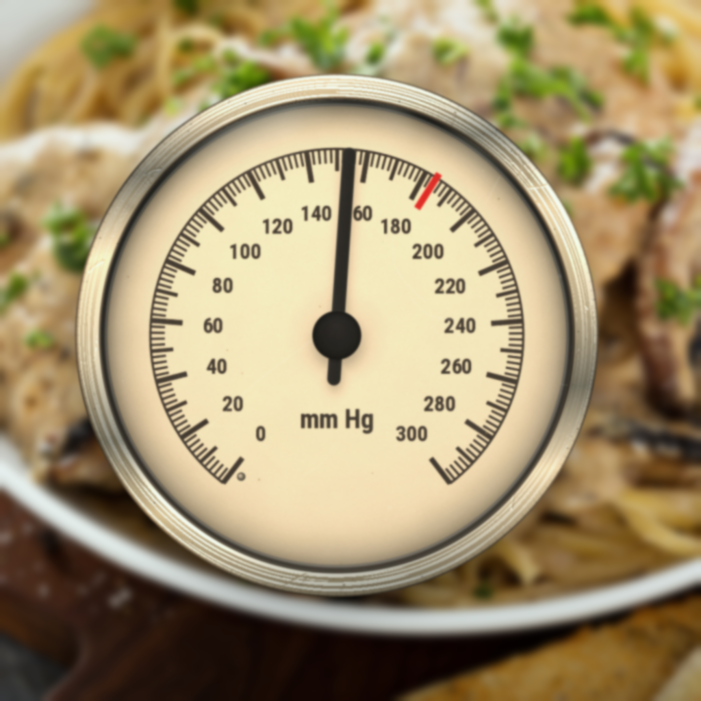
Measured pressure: 154 mmHg
